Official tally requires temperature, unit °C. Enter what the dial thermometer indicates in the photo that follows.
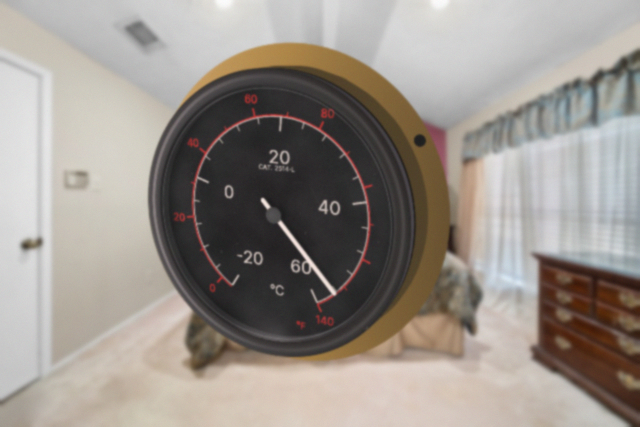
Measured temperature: 56 °C
